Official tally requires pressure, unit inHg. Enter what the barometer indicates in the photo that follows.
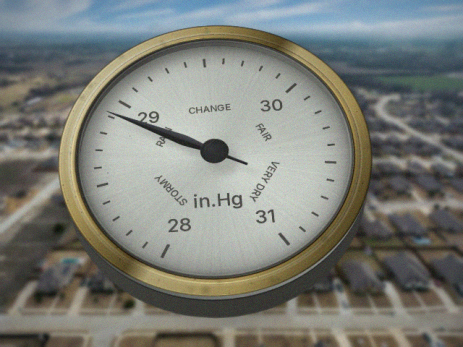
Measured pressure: 28.9 inHg
